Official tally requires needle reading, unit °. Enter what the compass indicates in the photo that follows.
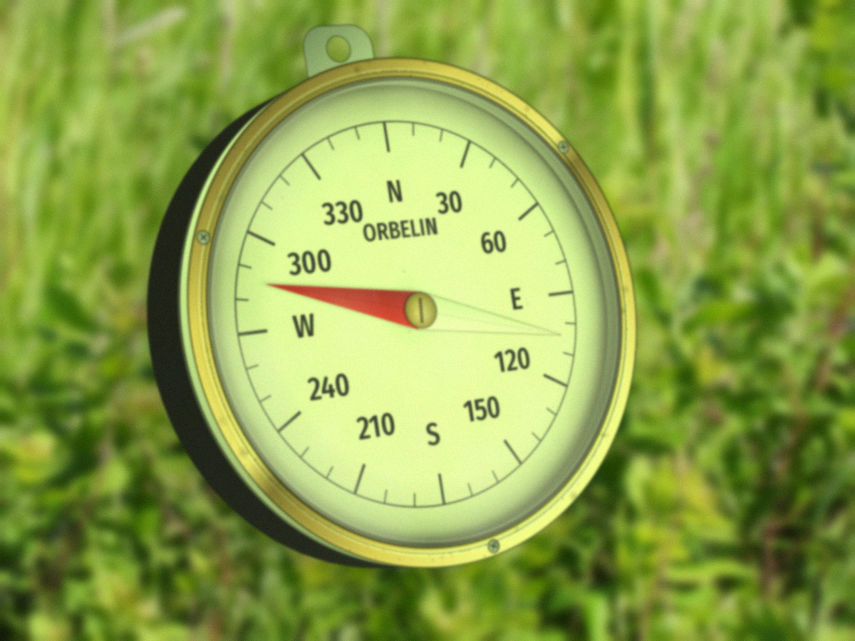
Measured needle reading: 285 °
